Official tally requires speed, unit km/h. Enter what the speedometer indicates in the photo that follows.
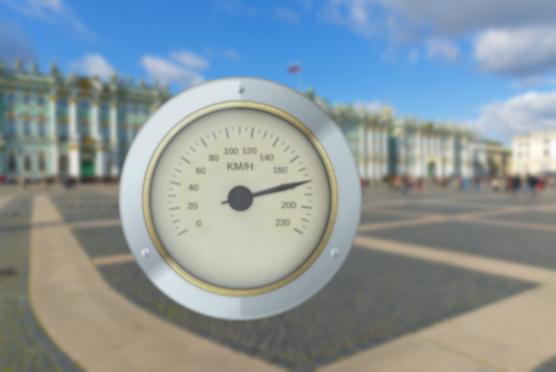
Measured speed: 180 km/h
